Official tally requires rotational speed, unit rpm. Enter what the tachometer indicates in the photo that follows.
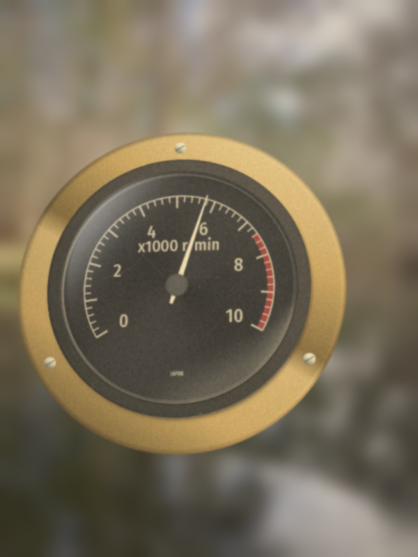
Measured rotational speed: 5800 rpm
